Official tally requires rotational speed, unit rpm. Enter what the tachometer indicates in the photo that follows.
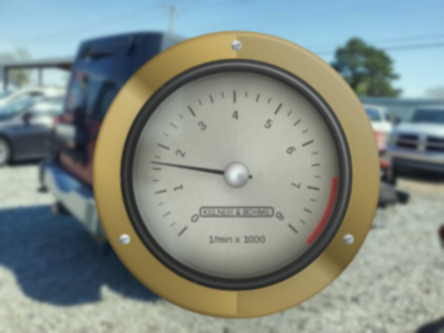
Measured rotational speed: 1625 rpm
